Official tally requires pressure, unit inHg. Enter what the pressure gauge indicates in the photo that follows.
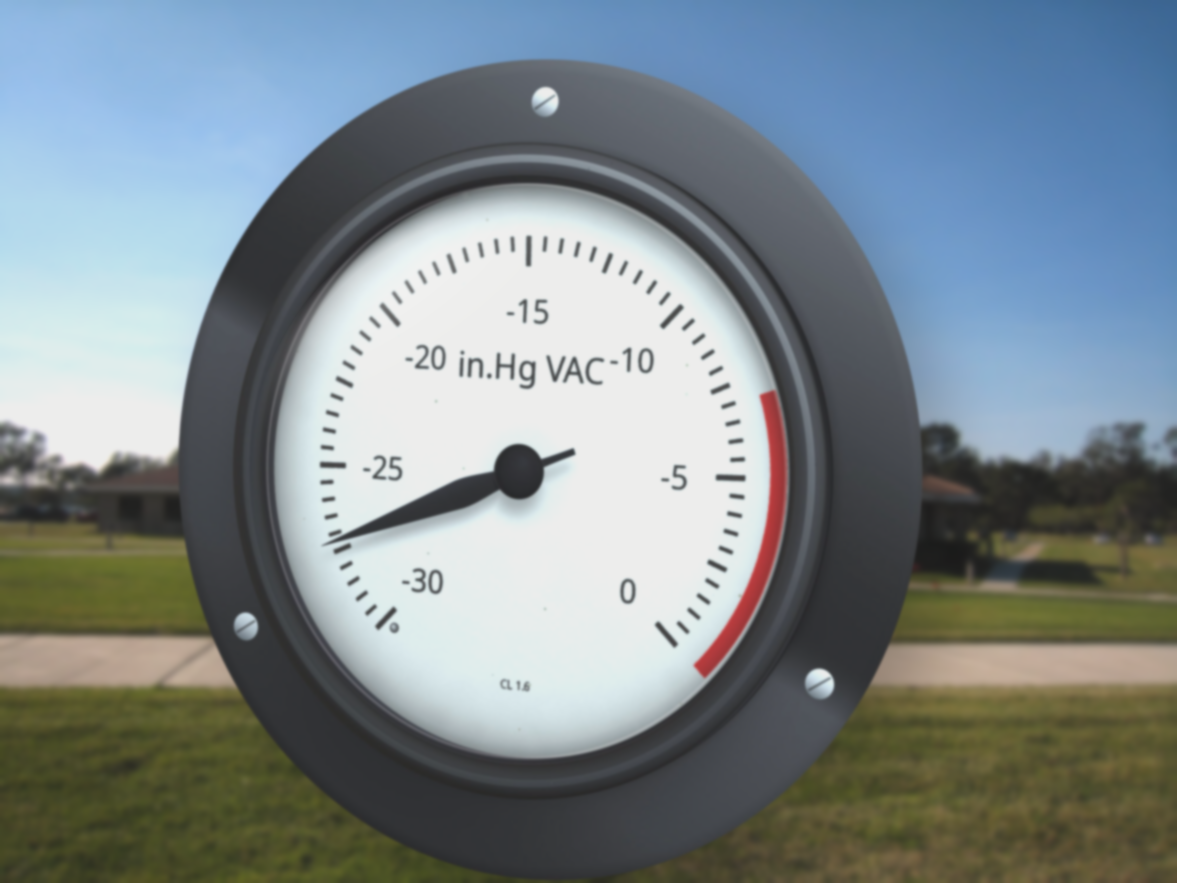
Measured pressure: -27.25 inHg
